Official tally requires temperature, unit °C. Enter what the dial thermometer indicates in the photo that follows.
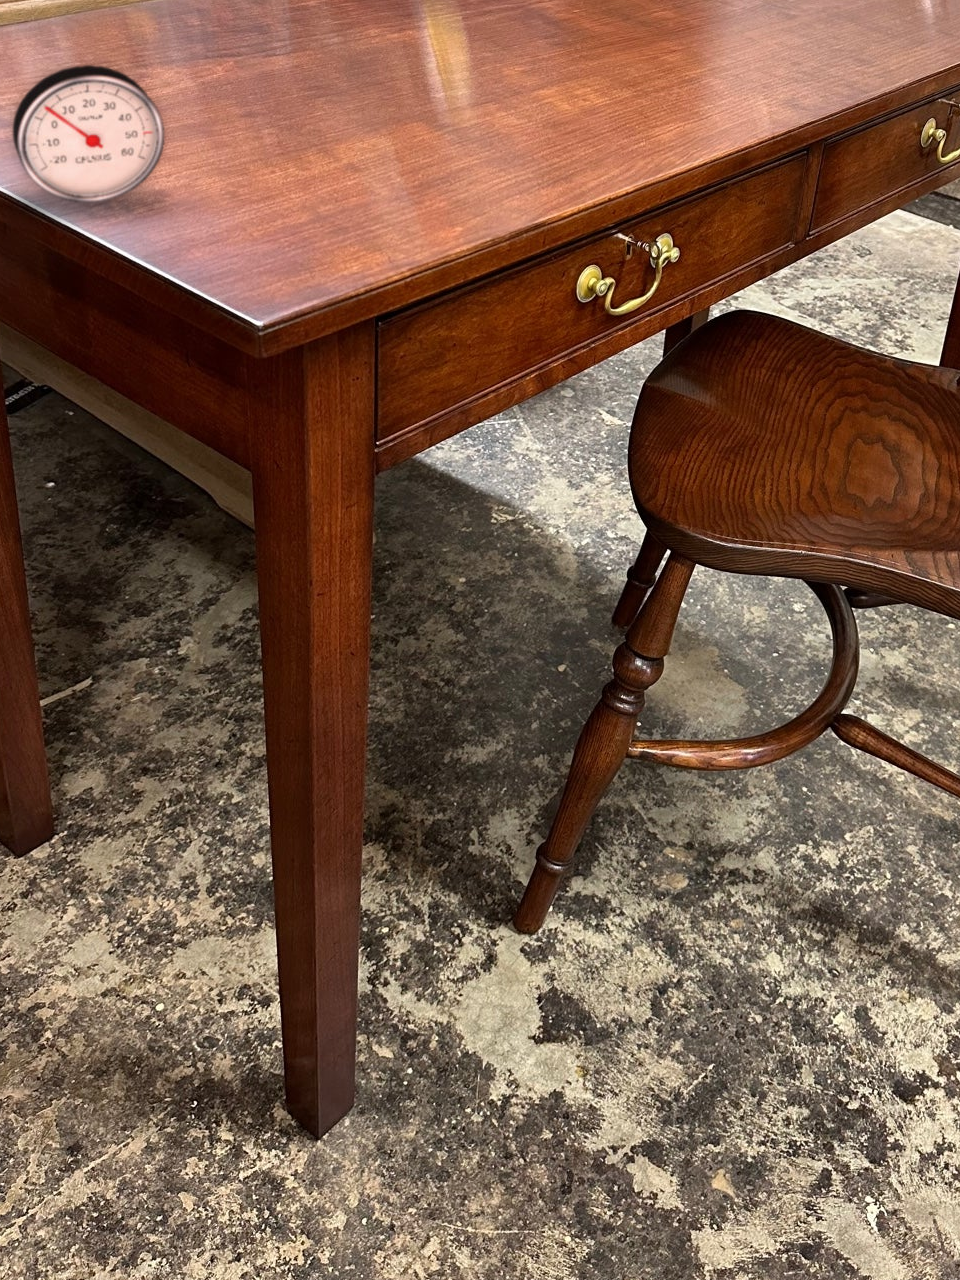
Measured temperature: 5 °C
